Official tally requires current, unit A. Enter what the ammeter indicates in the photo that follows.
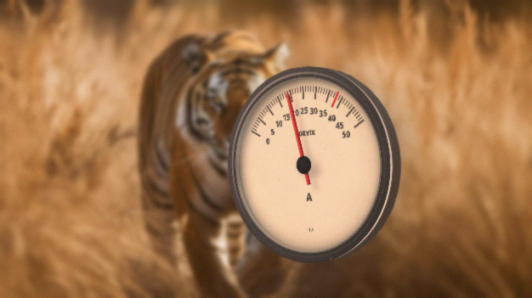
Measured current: 20 A
